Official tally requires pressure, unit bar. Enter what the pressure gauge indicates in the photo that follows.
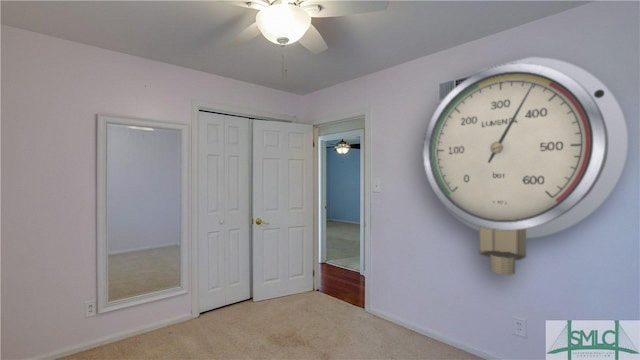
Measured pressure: 360 bar
